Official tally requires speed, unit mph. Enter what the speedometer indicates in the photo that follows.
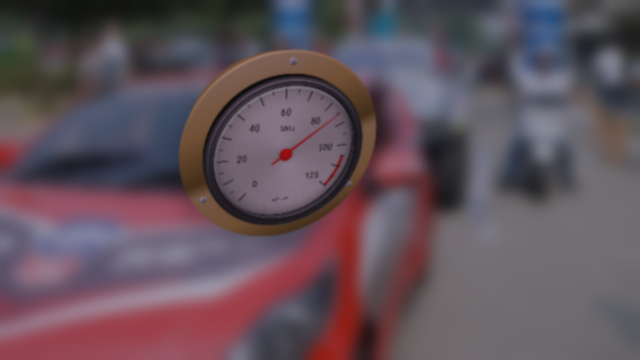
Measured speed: 85 mph
